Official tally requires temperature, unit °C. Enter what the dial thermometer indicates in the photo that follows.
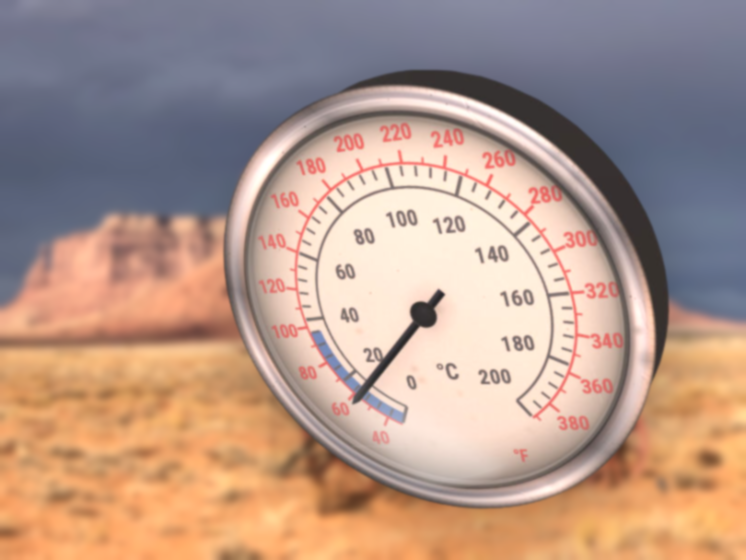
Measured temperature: 14 °C
